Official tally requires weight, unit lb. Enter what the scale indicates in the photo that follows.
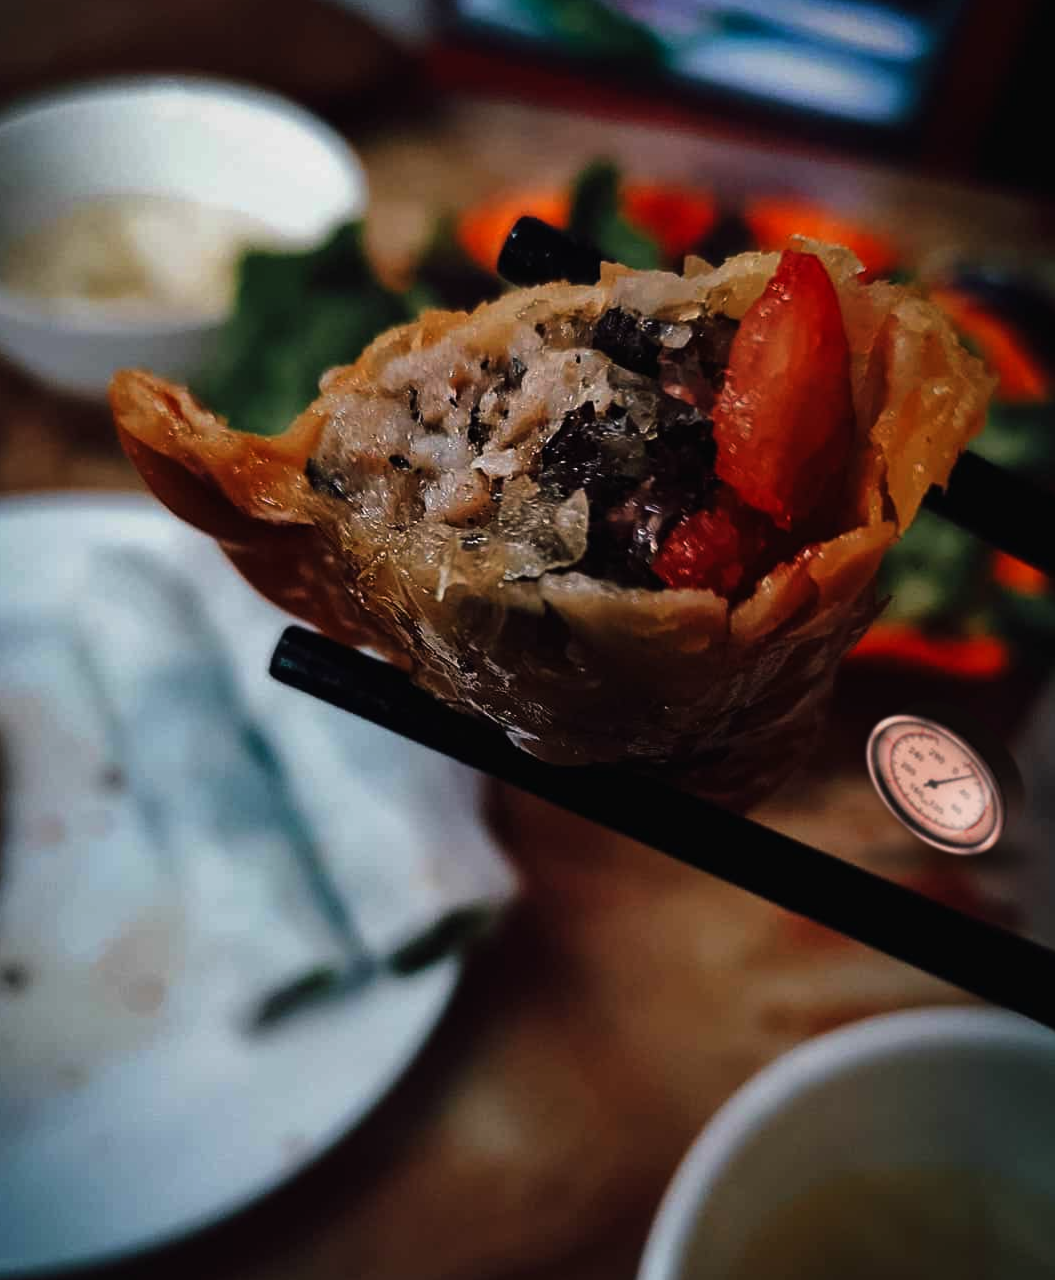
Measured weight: 10 lb
